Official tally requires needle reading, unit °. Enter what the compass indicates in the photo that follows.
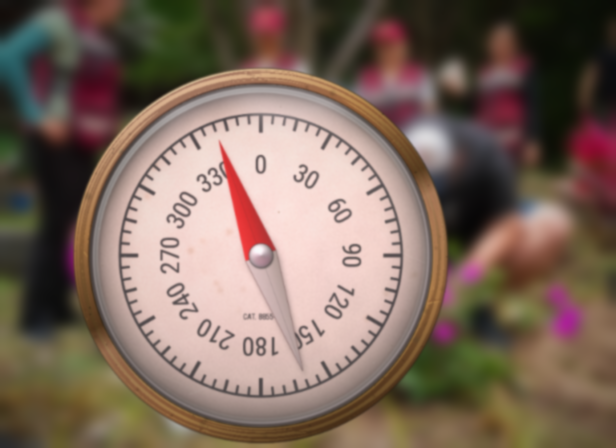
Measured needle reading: 340 °
